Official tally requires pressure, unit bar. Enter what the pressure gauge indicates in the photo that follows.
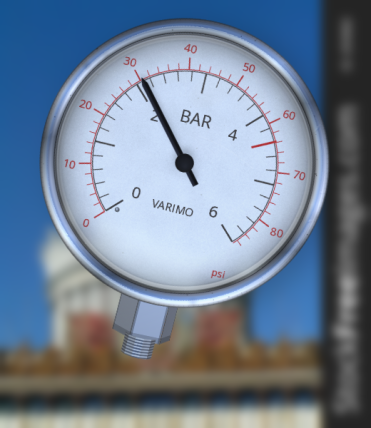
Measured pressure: 2.1 bar
